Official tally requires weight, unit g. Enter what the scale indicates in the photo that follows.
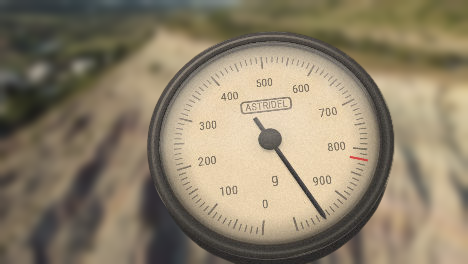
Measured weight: 950 g
